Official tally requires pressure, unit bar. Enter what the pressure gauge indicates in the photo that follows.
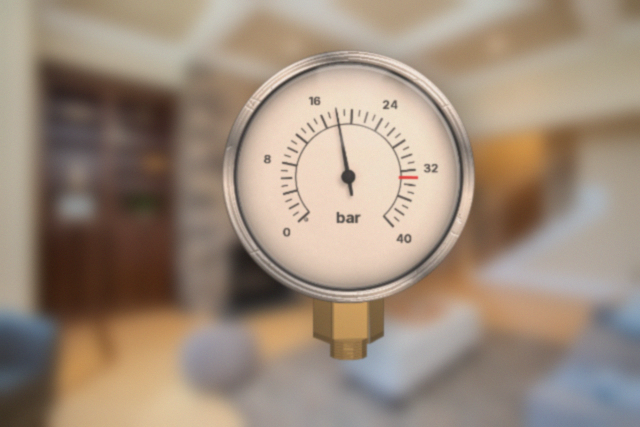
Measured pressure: 18 bar
